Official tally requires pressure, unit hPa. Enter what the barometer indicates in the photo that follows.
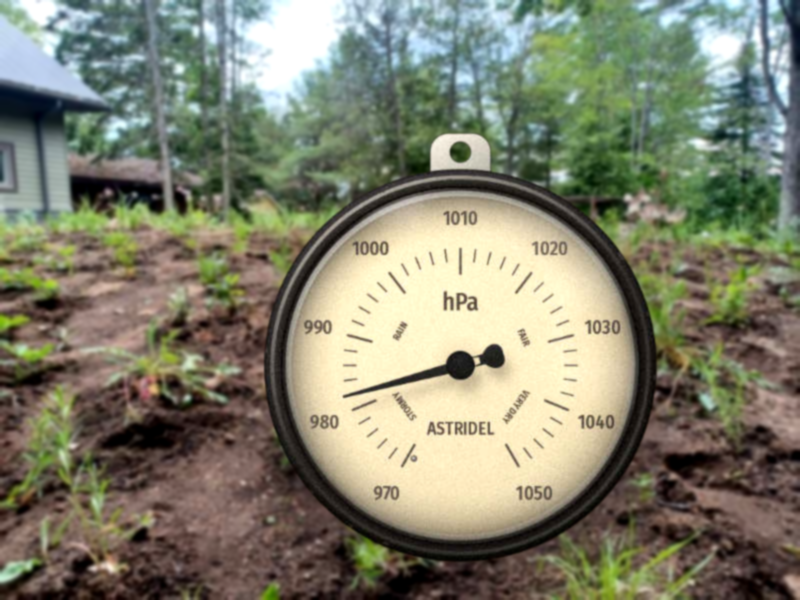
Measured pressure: 982 hPa
